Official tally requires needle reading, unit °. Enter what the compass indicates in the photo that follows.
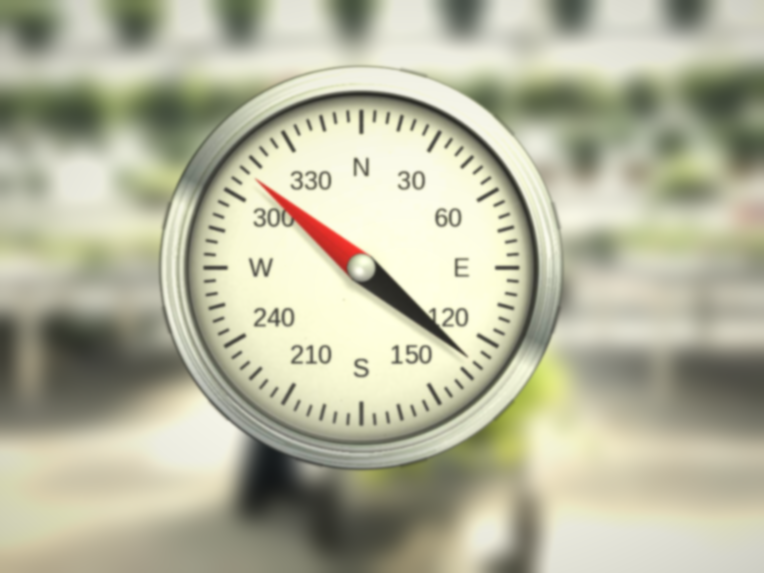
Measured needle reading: 310 °
